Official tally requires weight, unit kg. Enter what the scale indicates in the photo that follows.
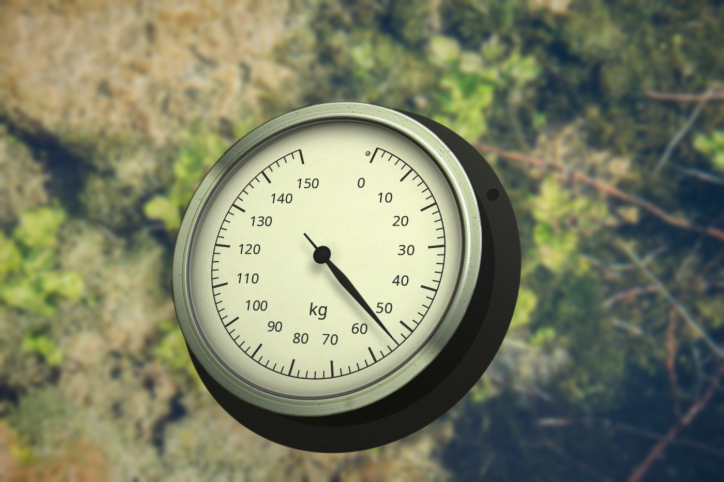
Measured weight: 54 kg
